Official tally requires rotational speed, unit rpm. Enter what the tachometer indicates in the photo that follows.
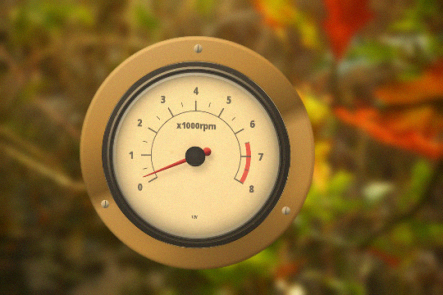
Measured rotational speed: 250 rpm
